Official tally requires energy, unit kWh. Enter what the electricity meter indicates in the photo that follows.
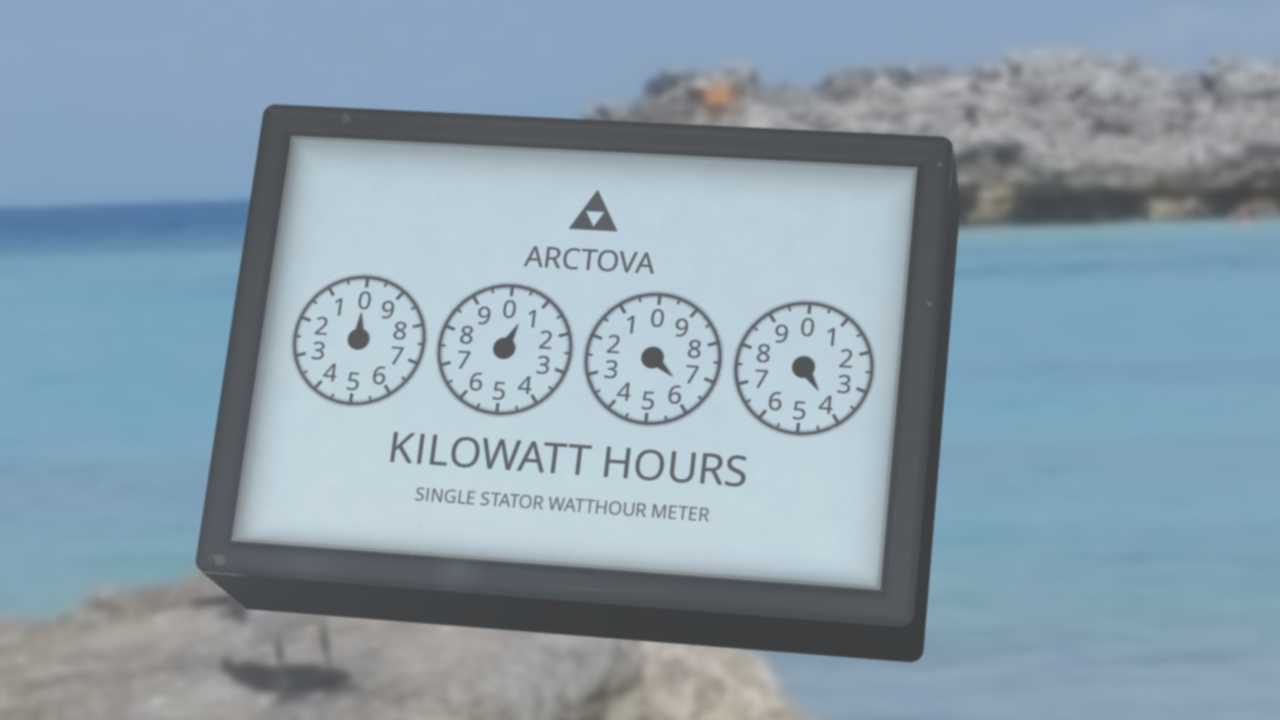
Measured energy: 64 kWh
